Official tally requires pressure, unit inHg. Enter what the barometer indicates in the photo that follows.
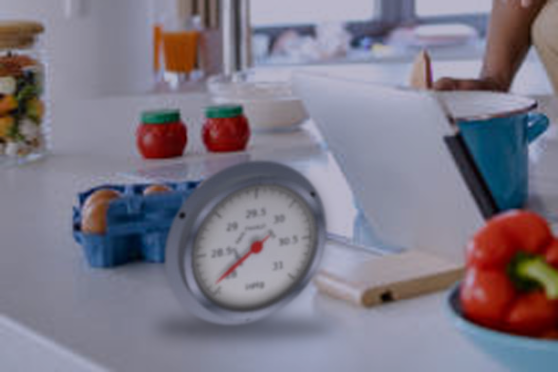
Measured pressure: 28.1 inHg
